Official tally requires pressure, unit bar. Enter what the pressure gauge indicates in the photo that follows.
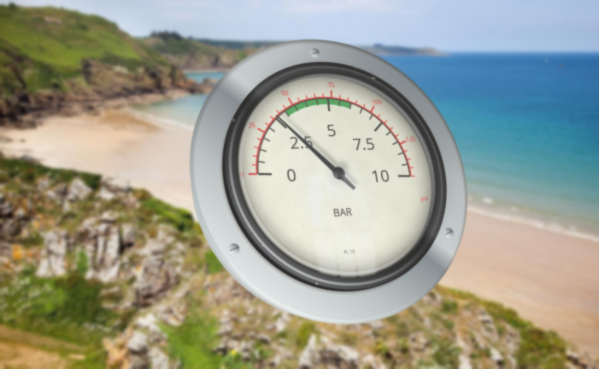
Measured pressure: 2.5 bar
